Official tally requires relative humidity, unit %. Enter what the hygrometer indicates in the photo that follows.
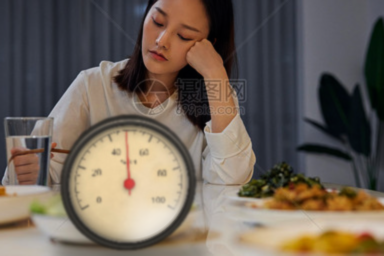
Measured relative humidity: 48 %
